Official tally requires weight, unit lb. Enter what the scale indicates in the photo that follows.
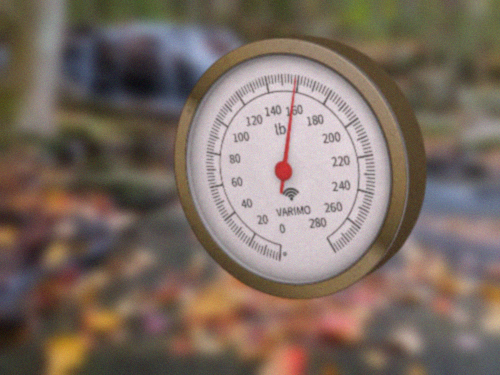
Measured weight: 160 lb
